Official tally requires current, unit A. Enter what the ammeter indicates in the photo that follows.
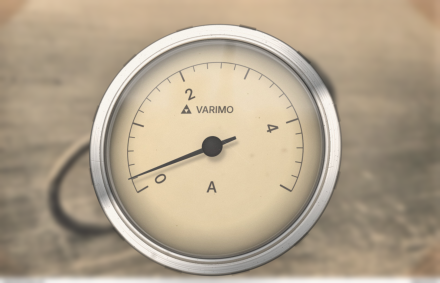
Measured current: 0.2 A
